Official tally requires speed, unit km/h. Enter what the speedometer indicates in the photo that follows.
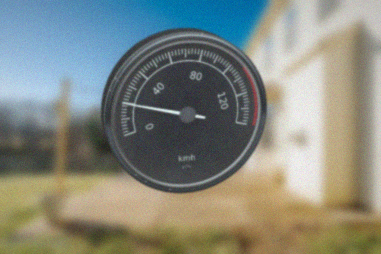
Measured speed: 20 km/h
